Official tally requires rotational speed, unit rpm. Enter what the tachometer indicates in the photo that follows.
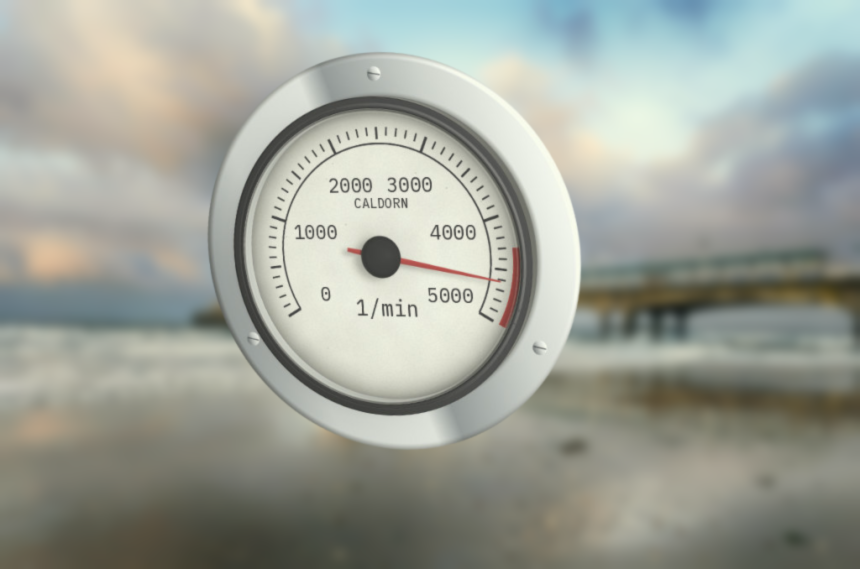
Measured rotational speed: 4600 rpm
